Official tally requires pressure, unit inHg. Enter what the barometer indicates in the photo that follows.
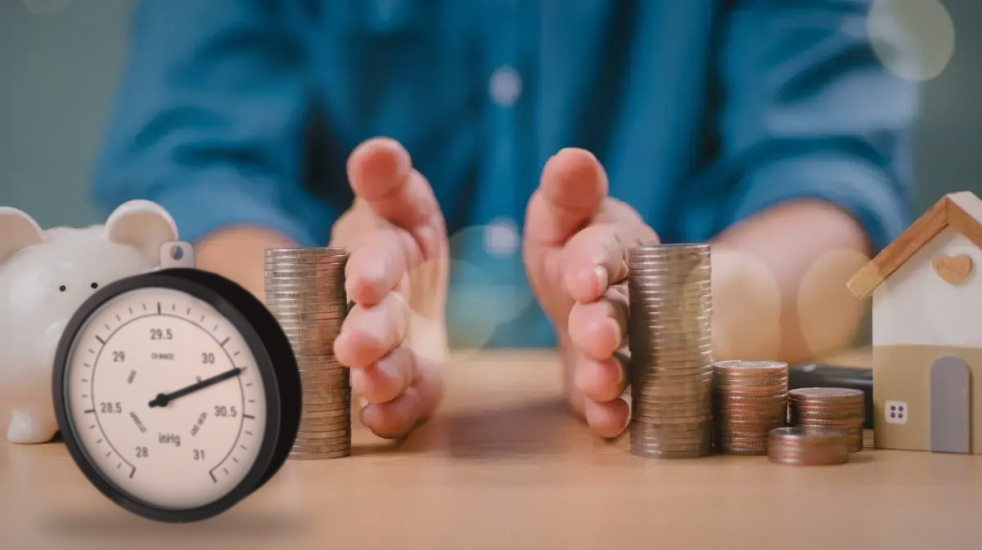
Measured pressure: 30.2 inHg
